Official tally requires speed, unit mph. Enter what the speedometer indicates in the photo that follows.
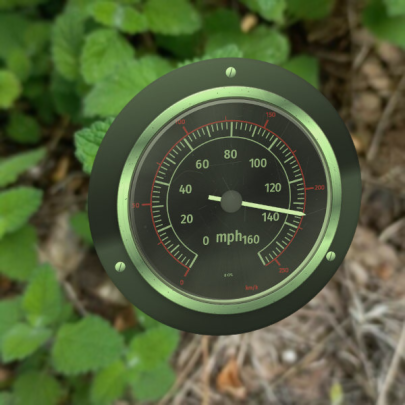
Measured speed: 134 mph
